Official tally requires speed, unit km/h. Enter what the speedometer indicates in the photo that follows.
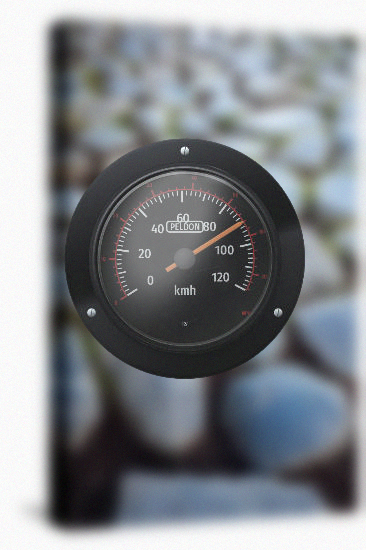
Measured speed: 90 km/h
